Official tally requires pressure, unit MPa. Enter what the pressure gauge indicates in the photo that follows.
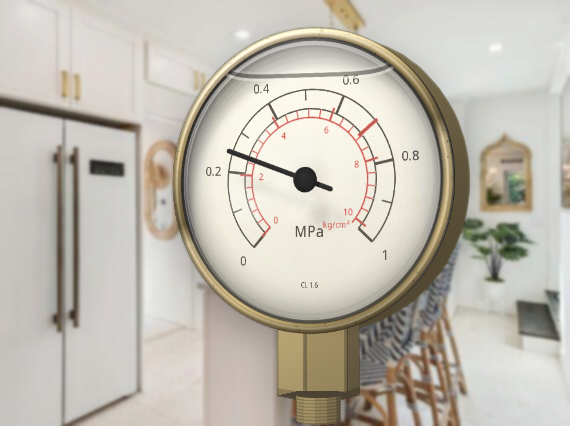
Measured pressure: 0.25 MPa
